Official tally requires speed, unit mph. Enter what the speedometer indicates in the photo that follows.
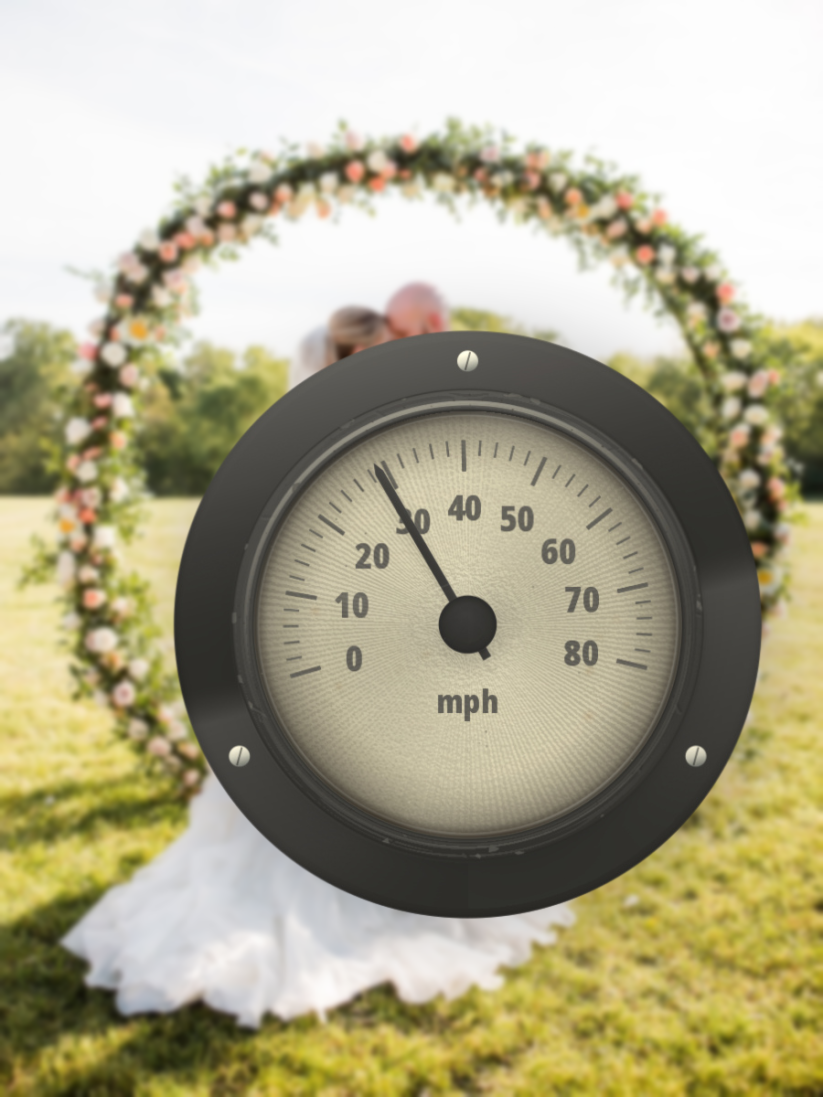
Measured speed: 29 mph
